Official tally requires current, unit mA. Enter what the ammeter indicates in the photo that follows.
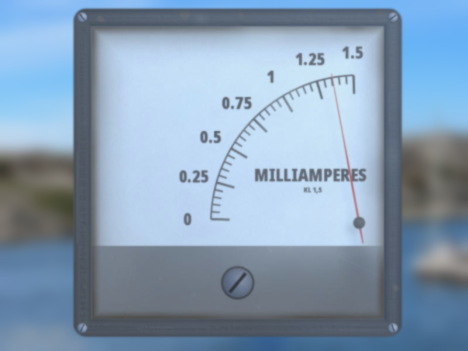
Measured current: 1.35 mA
